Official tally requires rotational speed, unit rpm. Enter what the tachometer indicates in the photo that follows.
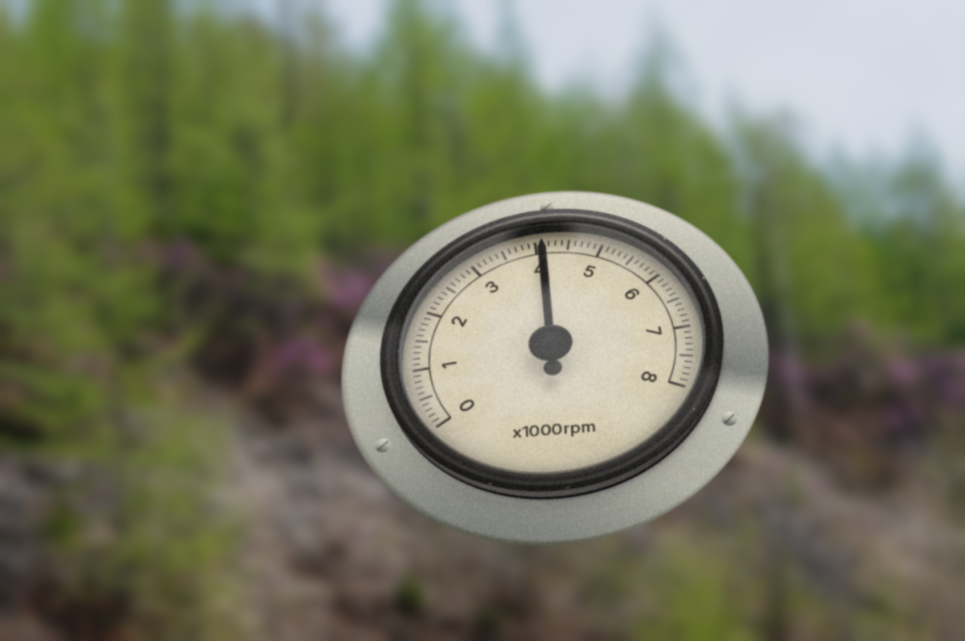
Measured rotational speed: 4100 rpm
